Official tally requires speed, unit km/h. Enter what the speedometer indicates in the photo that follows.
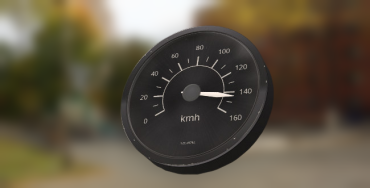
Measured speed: 145 km/h
